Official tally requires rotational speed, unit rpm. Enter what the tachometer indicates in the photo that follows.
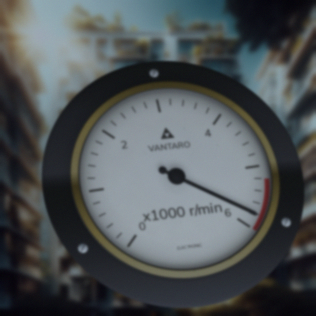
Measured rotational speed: 5800 rpm
